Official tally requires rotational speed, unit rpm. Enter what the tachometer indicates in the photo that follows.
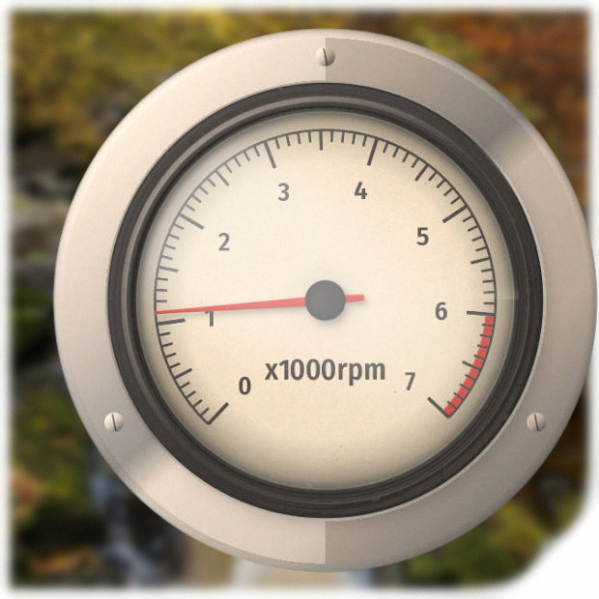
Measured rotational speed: 1100 rpm
